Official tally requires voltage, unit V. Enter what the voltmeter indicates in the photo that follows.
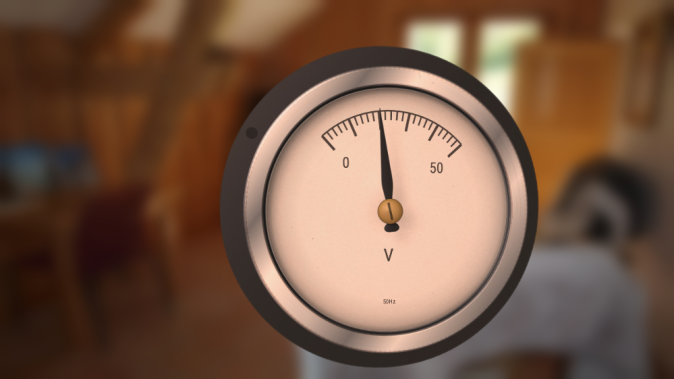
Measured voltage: 20 V
